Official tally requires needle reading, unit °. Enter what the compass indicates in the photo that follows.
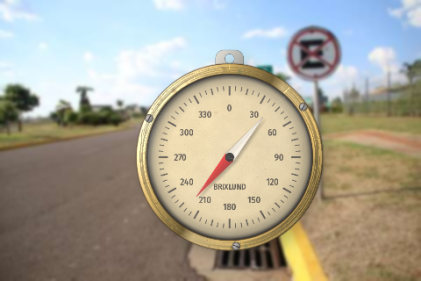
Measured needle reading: 220 °
